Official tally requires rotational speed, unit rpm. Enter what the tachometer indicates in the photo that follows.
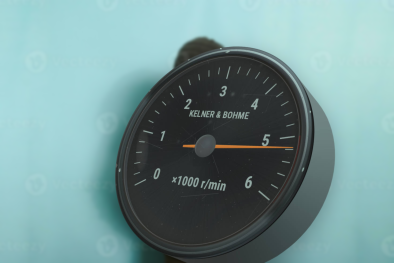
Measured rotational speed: 5200 rpm
